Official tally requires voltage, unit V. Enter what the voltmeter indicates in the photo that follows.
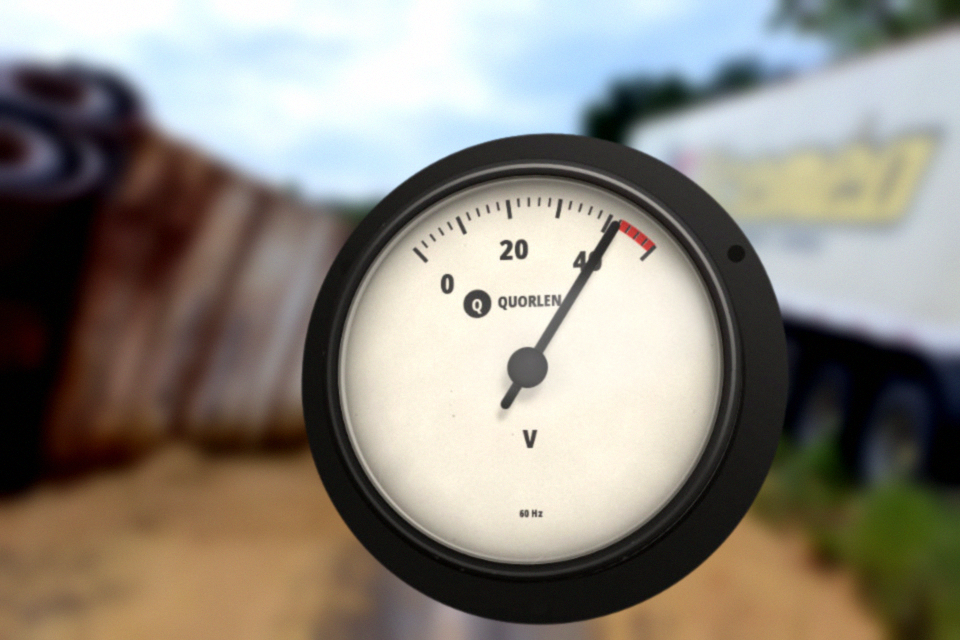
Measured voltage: 42 V
